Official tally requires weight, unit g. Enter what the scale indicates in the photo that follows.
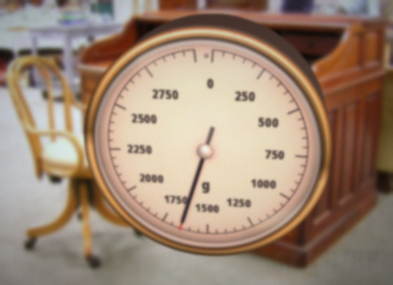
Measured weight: 1650 g
